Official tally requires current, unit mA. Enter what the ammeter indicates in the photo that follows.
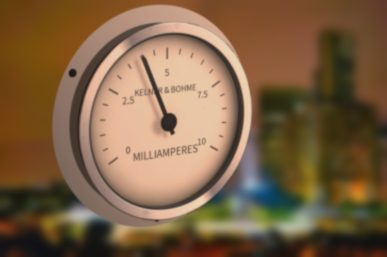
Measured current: 4 mA
